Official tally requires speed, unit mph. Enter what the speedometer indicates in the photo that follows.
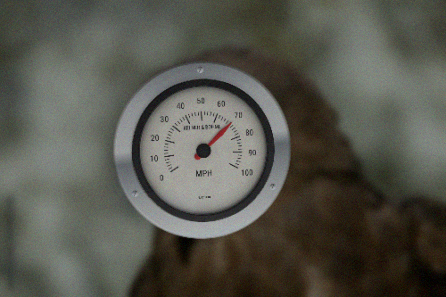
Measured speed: 70 mph
